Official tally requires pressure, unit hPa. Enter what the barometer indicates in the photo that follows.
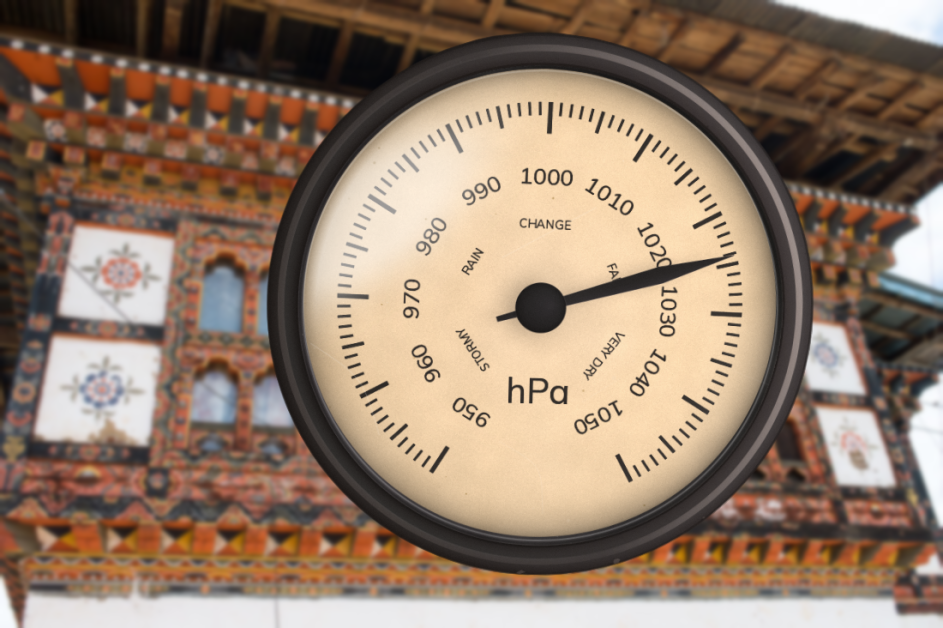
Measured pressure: 1024 hPa
